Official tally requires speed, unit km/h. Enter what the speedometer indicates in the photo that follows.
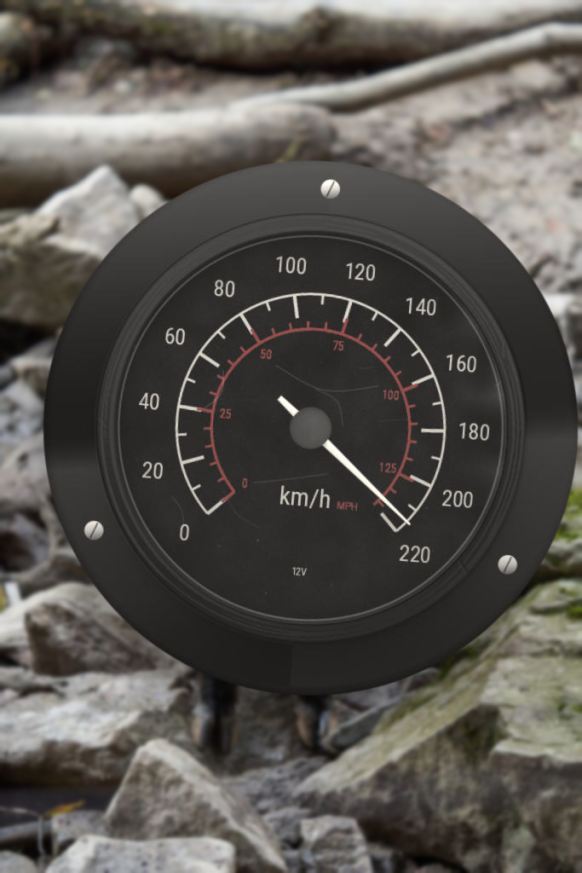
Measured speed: 215 km/h
